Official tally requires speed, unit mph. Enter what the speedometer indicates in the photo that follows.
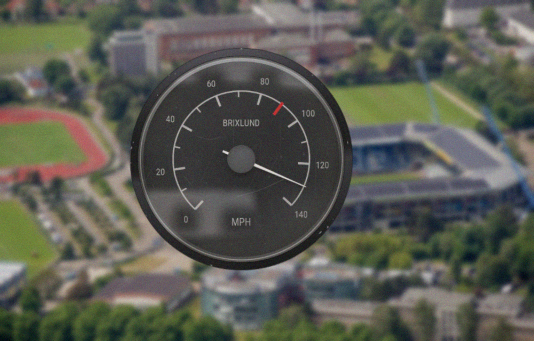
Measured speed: 130 mph
